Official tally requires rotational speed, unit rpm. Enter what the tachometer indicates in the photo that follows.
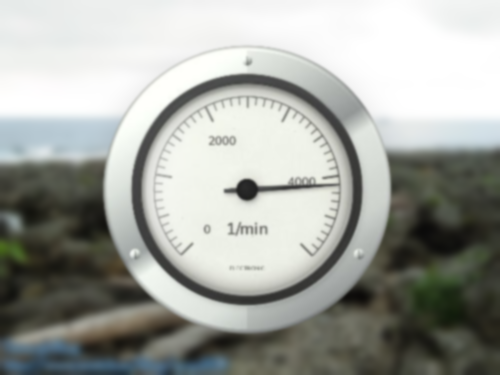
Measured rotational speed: 4100 rpm
